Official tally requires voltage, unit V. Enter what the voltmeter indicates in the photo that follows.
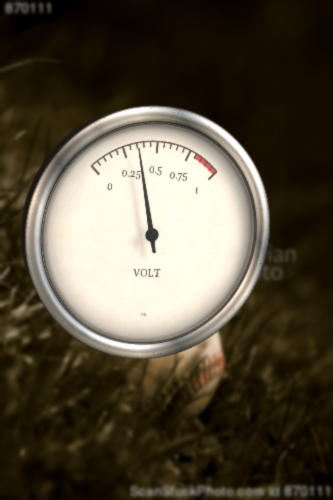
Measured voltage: 0.35 V
